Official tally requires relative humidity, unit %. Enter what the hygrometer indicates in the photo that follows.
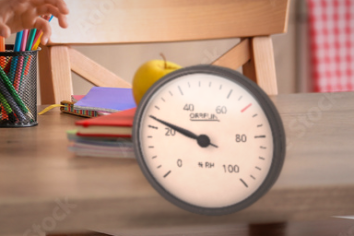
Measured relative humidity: 24 %
